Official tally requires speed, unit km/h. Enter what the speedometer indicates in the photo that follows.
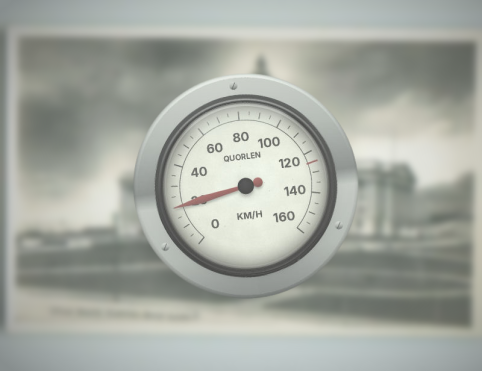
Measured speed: 20 km/h
